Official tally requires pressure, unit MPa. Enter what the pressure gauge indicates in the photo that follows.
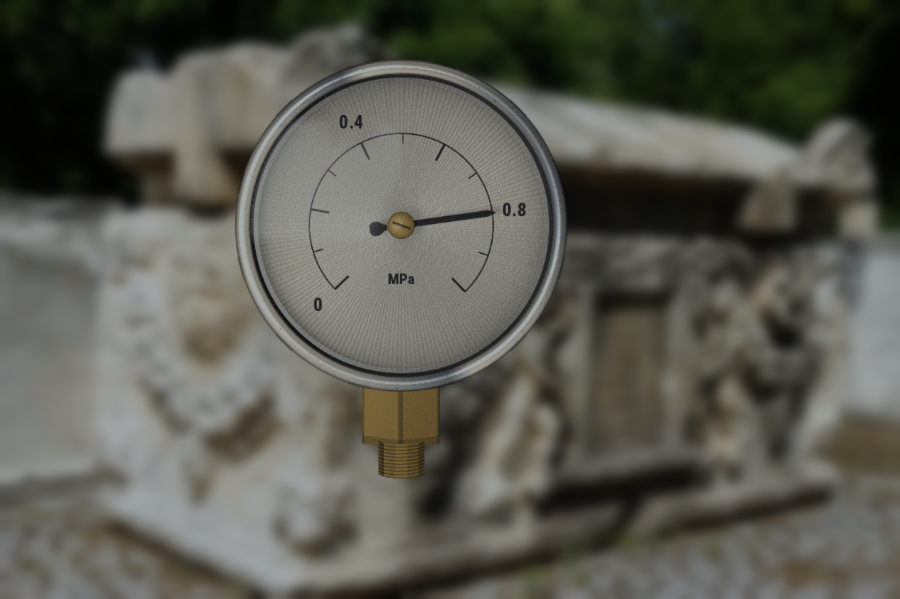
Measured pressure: 0.8 MPa
